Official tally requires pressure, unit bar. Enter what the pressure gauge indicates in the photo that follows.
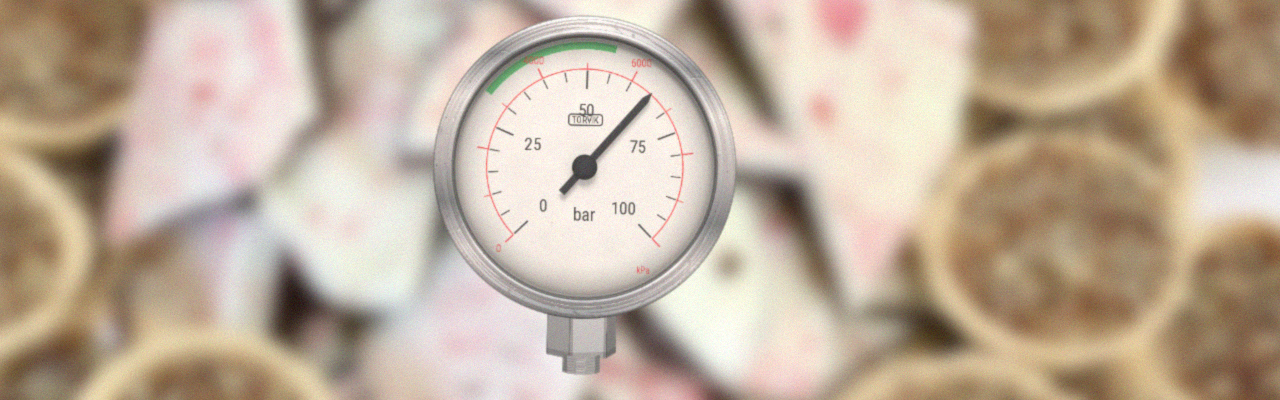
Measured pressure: 65 bar
